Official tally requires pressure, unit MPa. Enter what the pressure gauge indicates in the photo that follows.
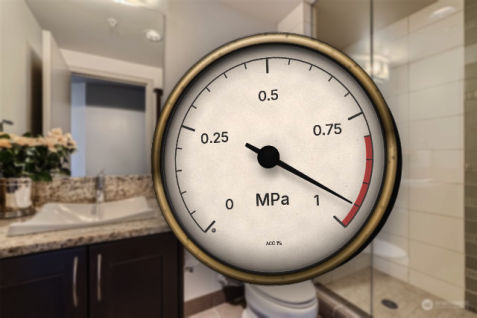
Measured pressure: 0.95 MPa
